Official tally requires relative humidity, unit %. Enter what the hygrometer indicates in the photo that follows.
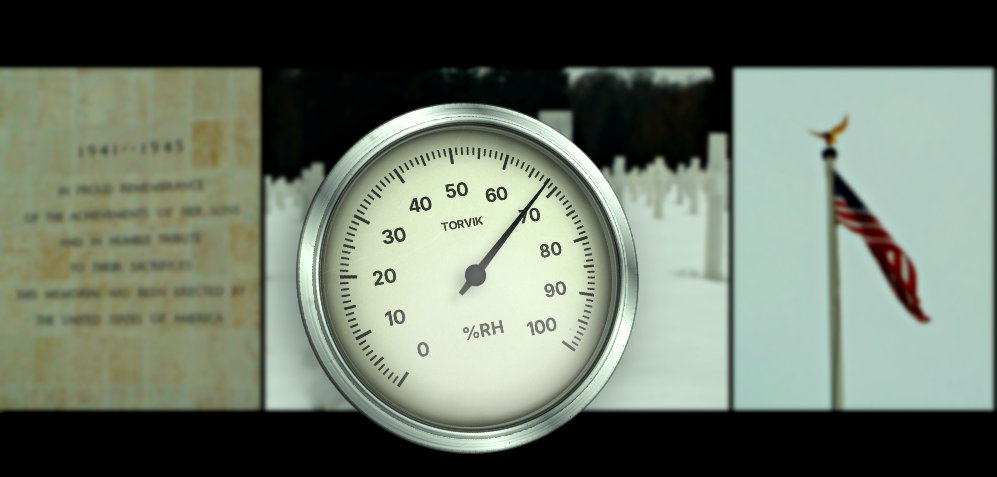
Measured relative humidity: 68 %
